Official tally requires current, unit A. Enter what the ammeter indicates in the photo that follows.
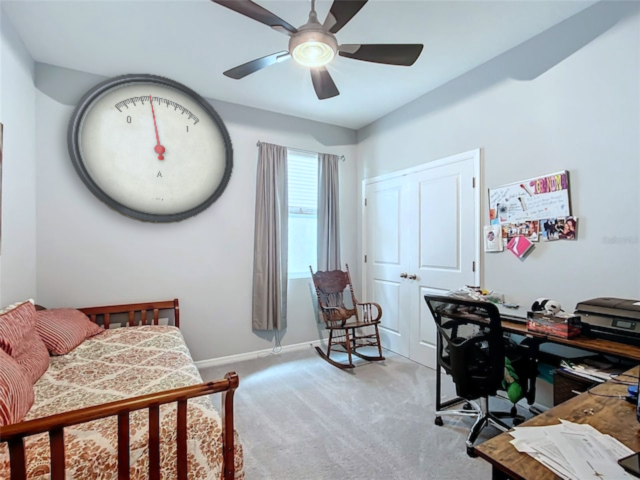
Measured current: 0.4 A
